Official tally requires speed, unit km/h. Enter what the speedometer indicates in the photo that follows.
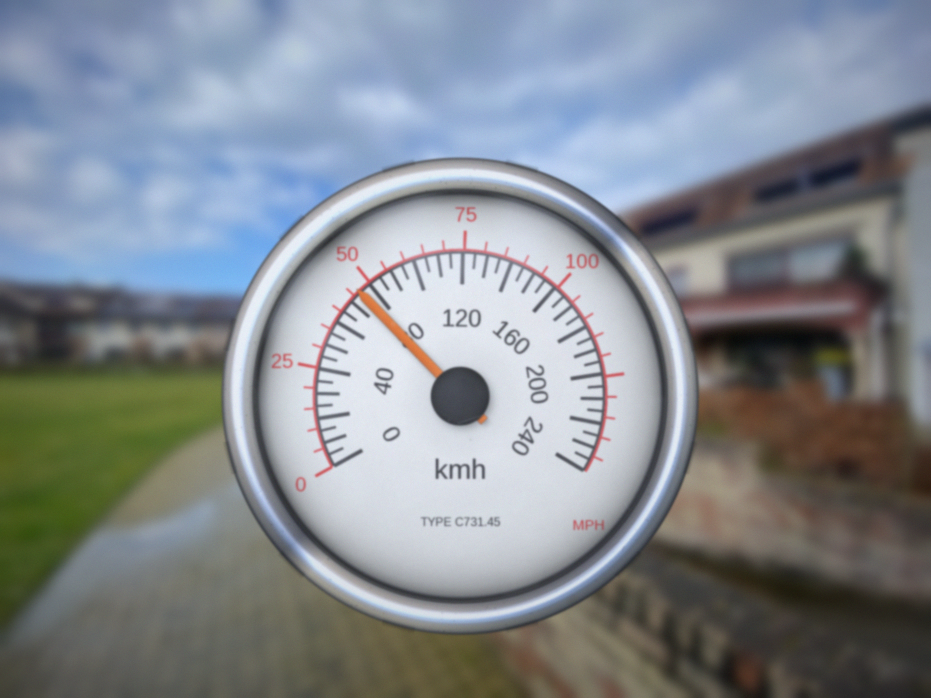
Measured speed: 75 km/h
